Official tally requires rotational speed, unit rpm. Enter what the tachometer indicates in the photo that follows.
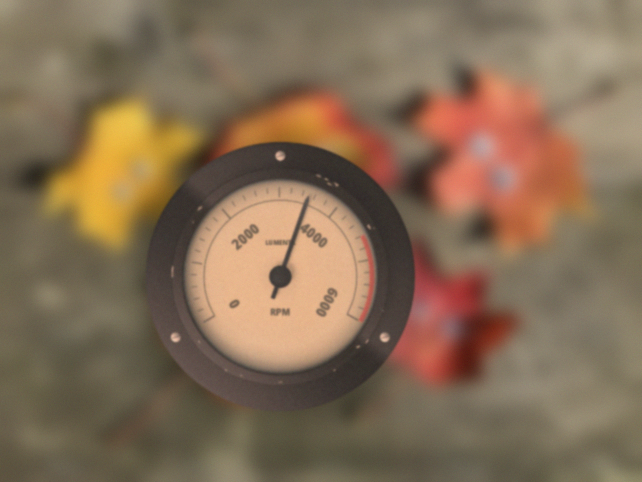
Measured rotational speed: 3500 rpm
